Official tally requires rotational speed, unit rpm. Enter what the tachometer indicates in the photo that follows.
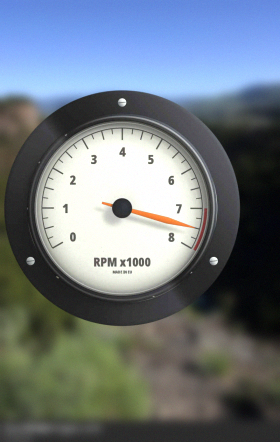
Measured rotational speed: 7500 rpm
